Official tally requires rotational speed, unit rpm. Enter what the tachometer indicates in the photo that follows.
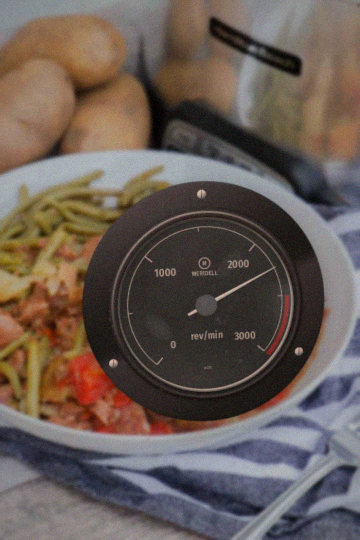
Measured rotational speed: 2250 rpm
